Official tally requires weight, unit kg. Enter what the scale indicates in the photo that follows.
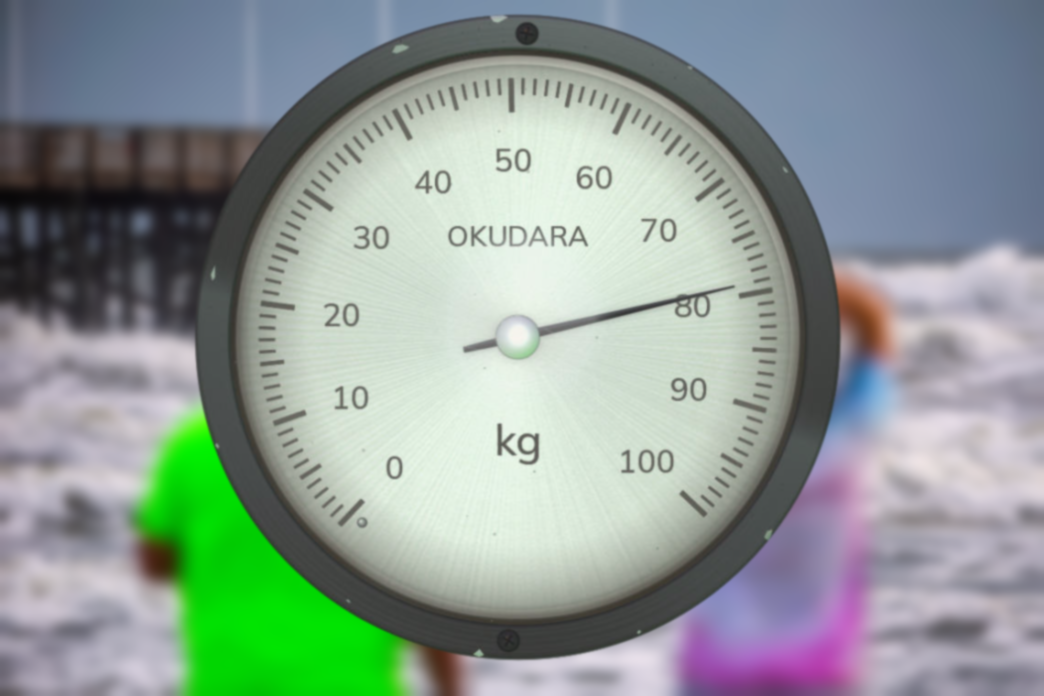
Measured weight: 79 kg
